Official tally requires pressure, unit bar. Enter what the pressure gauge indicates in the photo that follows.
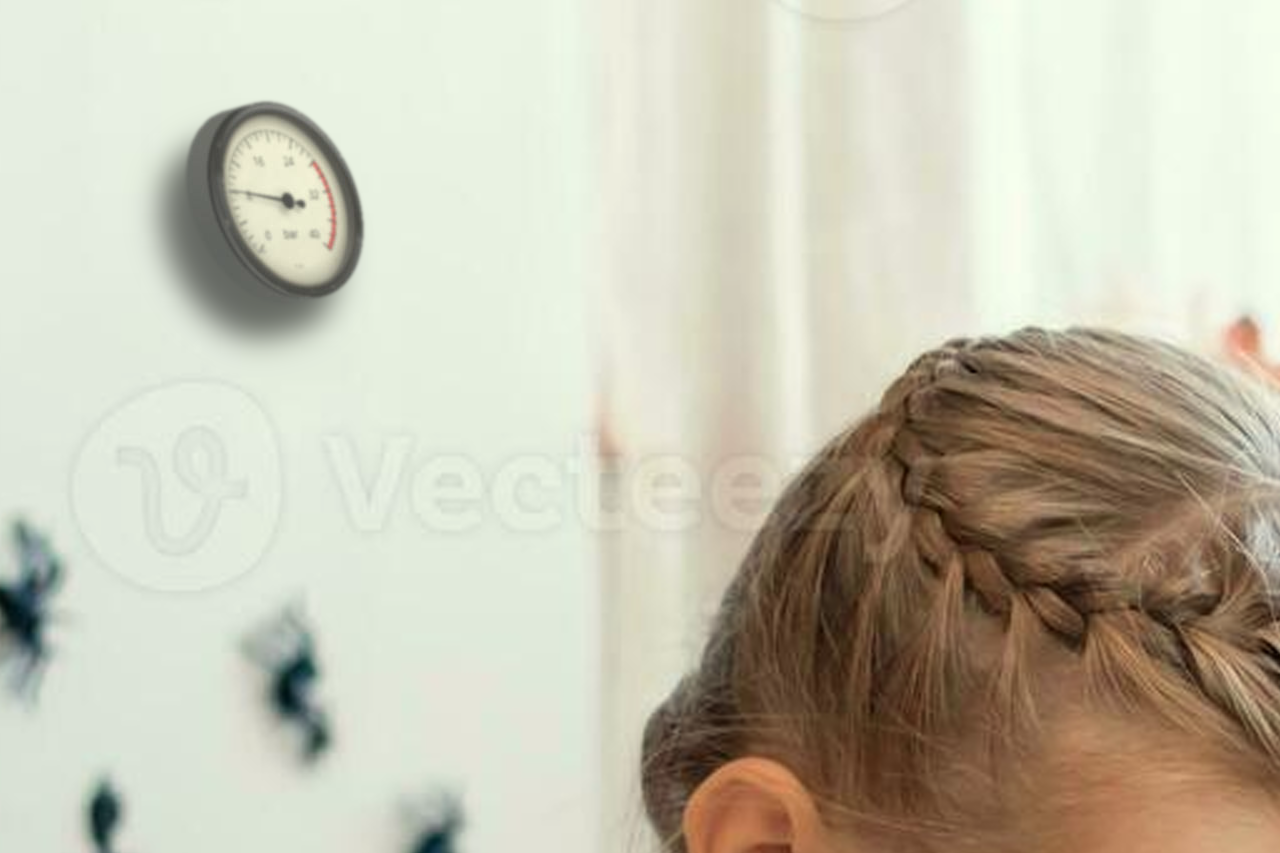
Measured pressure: 8 bar
